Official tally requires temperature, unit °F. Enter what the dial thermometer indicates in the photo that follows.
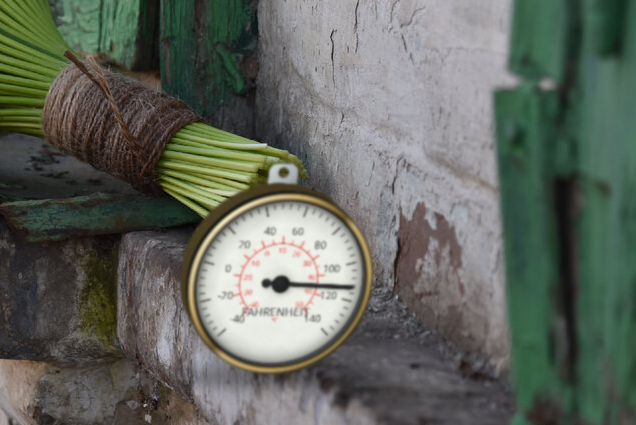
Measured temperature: 112 °F
